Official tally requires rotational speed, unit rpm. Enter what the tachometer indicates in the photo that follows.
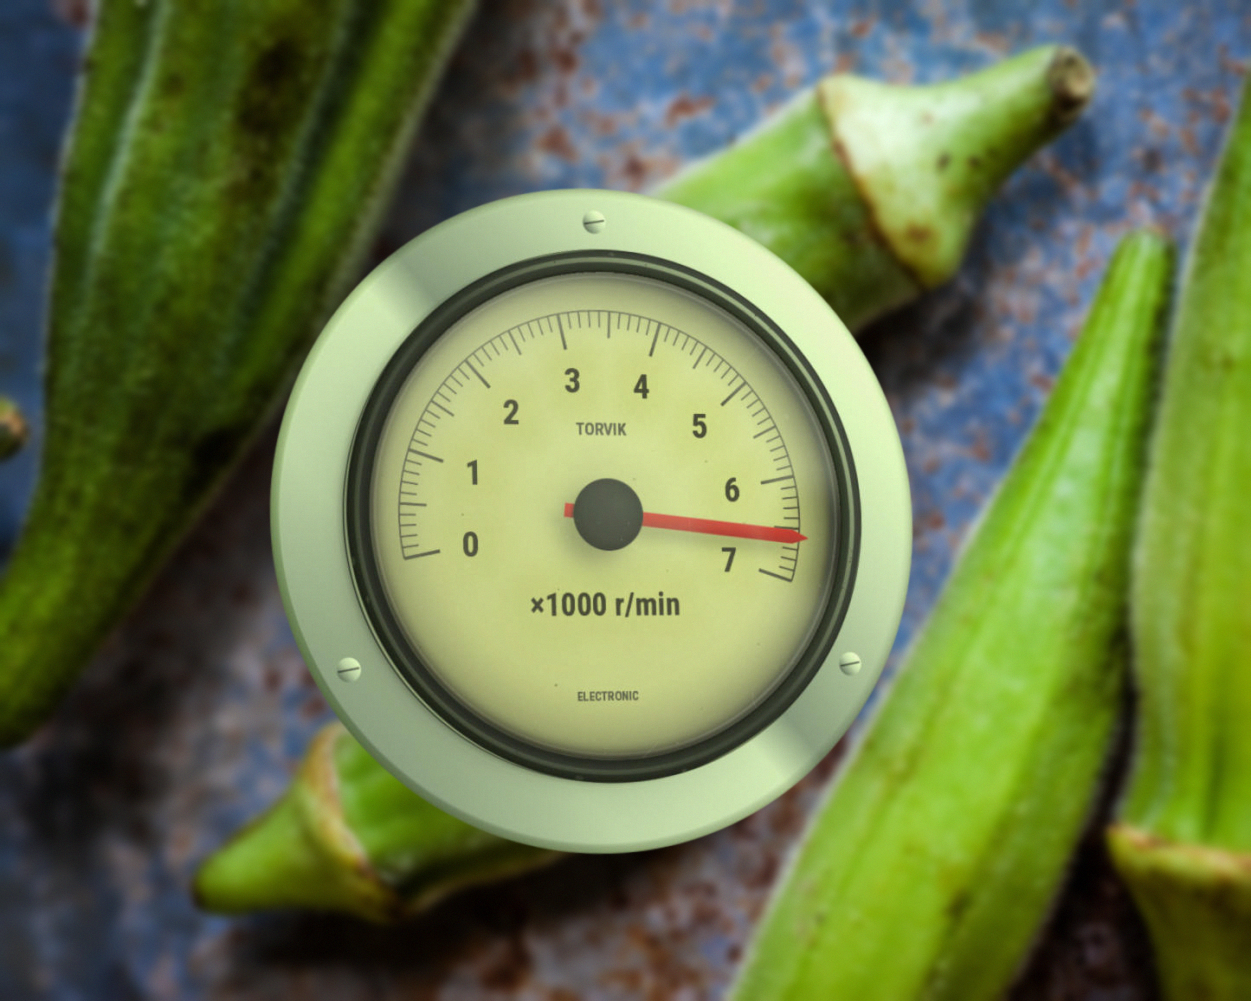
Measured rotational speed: 6600 rpm
